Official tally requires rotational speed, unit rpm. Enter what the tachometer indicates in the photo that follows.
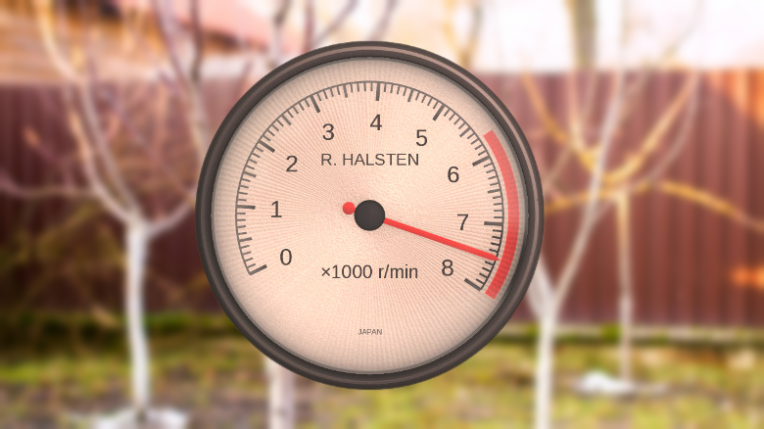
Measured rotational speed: 7500 rpm
